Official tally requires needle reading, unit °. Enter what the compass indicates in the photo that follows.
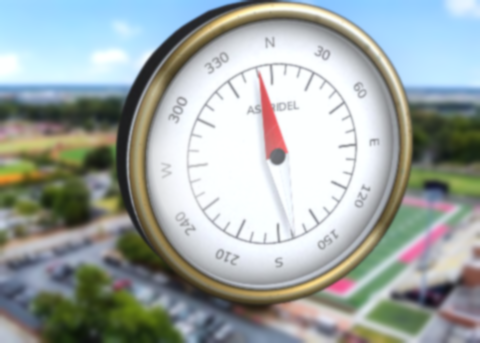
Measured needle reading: 350 °
